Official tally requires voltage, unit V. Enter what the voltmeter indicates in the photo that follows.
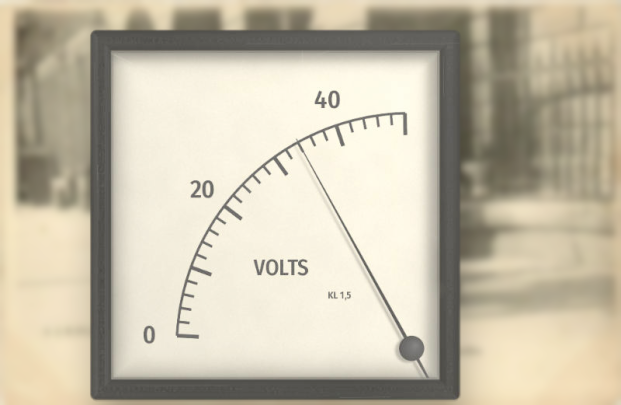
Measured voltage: 34 V
